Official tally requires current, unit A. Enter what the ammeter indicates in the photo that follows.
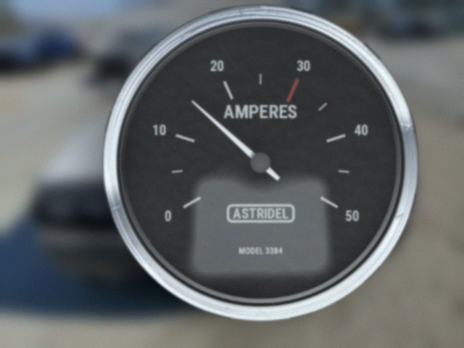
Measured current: 15 A
